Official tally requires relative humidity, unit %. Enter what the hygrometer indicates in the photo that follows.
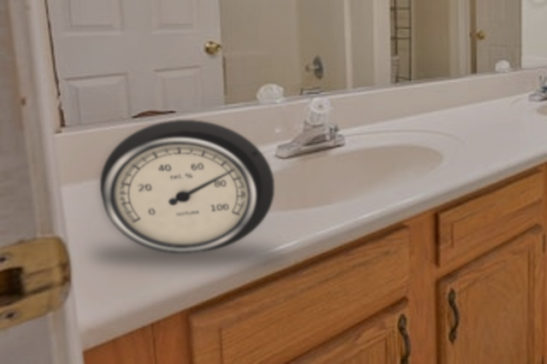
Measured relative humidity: 75 %
